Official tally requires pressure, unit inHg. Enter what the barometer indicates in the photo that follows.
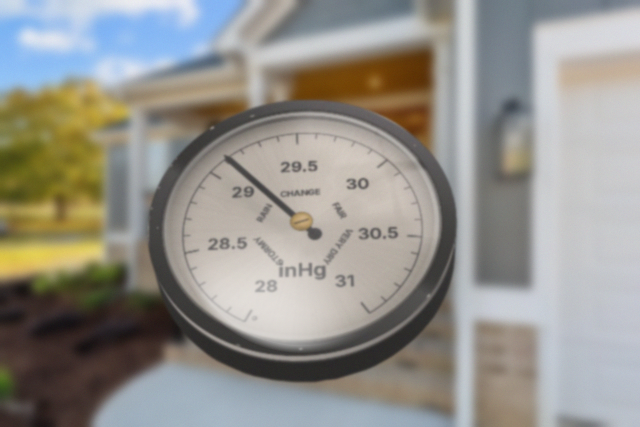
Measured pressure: 29.1 inHg
